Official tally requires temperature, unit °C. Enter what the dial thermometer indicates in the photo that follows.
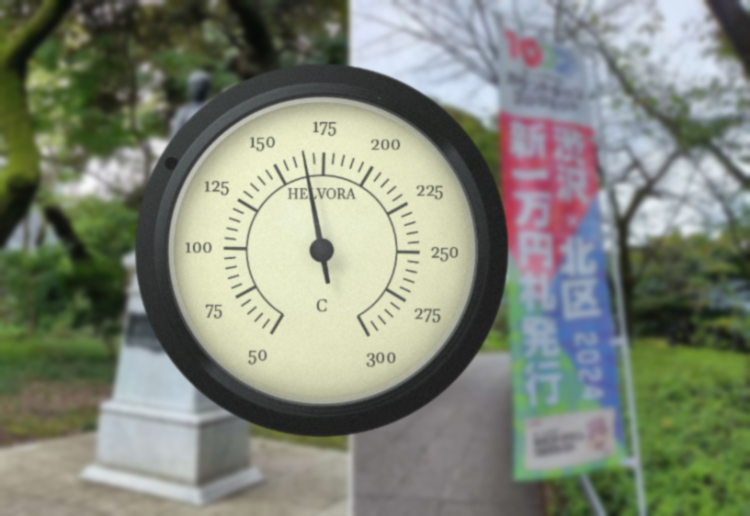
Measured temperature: 165 °C
